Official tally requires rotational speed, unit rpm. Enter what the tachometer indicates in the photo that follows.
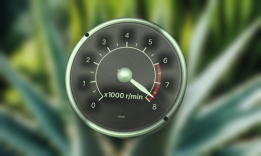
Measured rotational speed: 7750 rpm
